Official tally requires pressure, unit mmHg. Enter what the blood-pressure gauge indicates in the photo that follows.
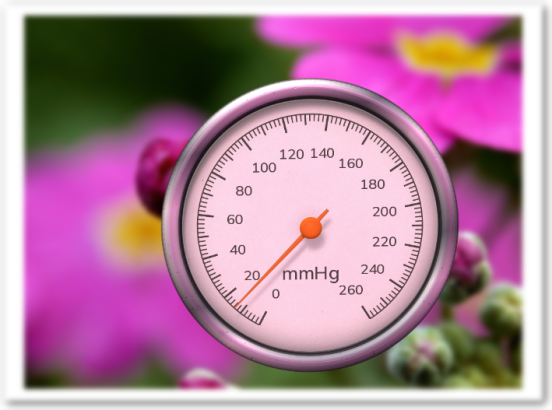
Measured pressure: 14 mmHg
